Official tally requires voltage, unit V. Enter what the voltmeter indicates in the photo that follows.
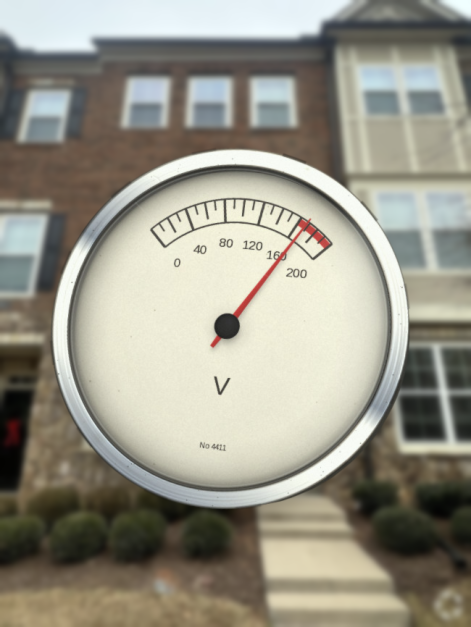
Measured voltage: 170 V
